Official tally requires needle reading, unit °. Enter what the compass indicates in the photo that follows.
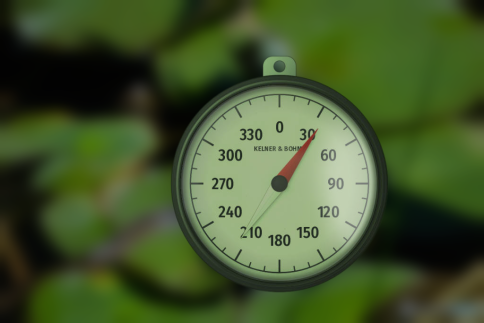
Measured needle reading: 35 °
